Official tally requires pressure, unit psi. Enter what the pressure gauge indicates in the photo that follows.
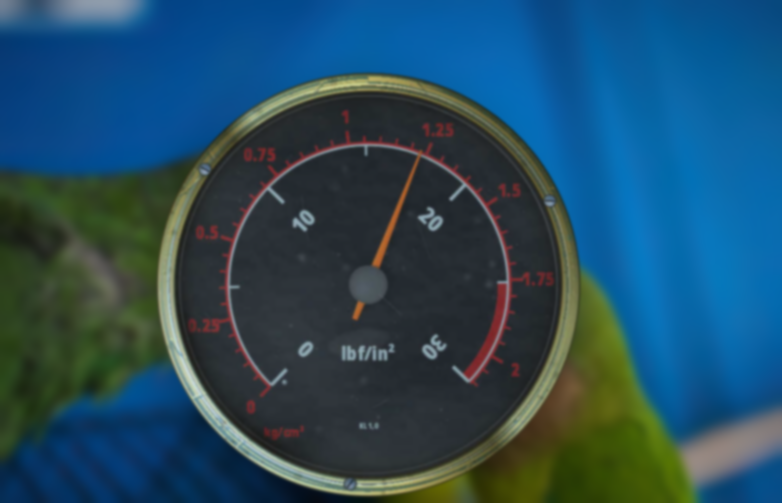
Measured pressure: 17.5 psi
